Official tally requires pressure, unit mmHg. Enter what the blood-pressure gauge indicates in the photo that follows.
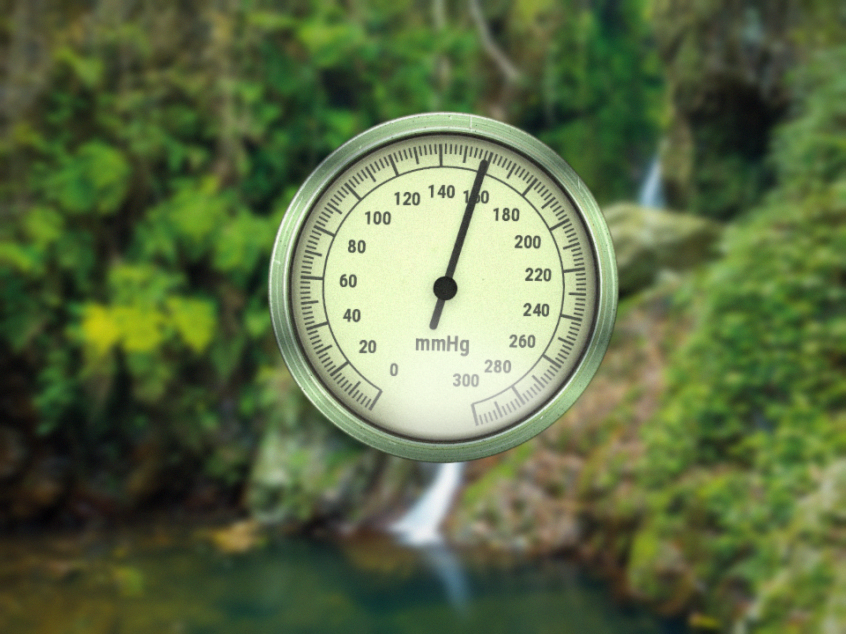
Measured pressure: 158 mmHg
